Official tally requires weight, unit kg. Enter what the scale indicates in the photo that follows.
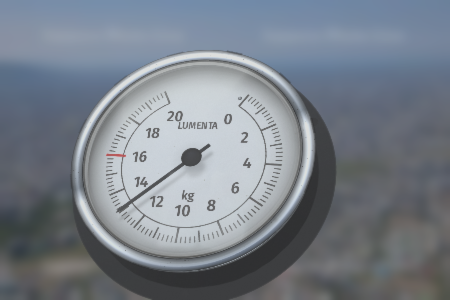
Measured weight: 13 kg
